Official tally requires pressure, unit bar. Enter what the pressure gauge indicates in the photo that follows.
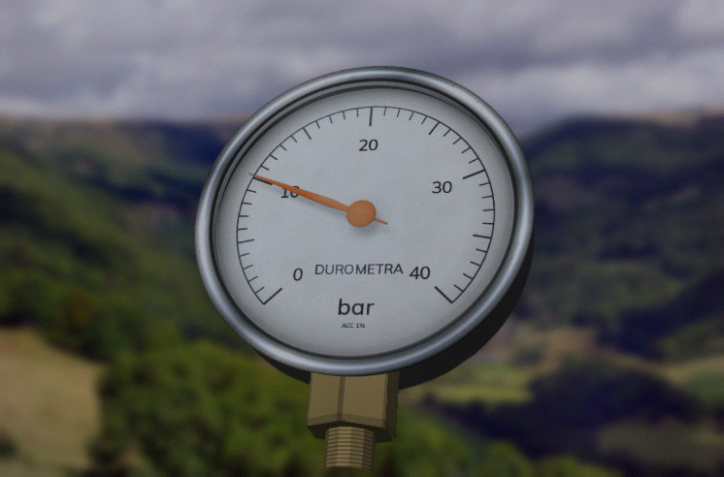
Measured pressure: 10 bar
